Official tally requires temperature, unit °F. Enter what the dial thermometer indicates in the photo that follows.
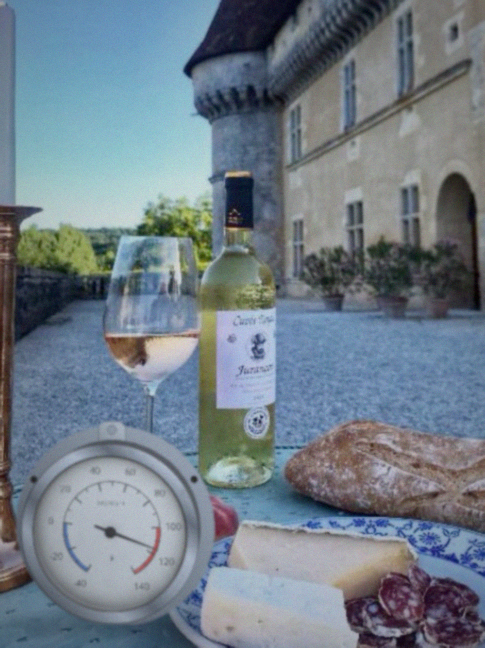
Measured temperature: 115 °F
